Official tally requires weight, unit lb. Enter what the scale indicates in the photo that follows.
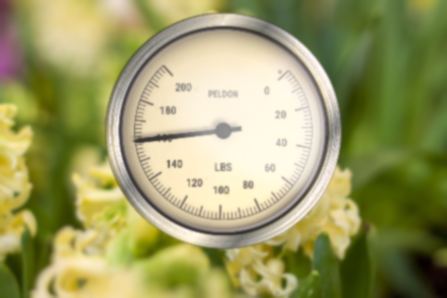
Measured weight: 160 lb
